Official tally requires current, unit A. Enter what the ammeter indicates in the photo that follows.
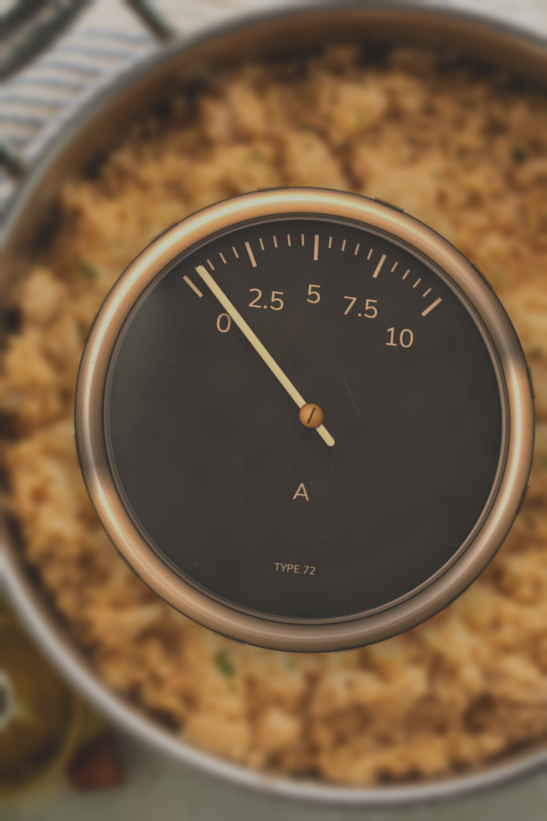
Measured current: 0.5 A
